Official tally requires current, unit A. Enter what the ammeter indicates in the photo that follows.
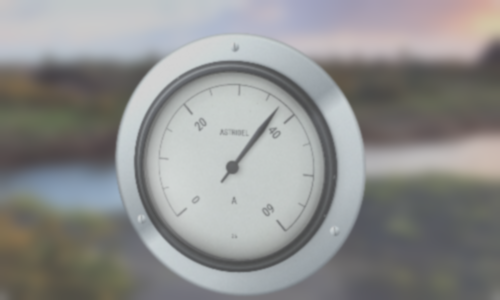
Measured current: 37.5 A
